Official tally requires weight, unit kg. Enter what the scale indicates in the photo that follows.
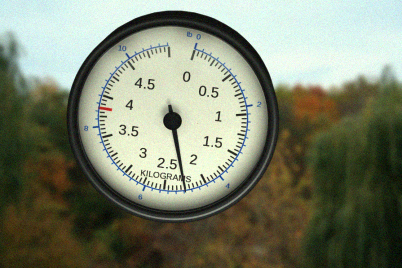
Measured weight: 2.25 kg
